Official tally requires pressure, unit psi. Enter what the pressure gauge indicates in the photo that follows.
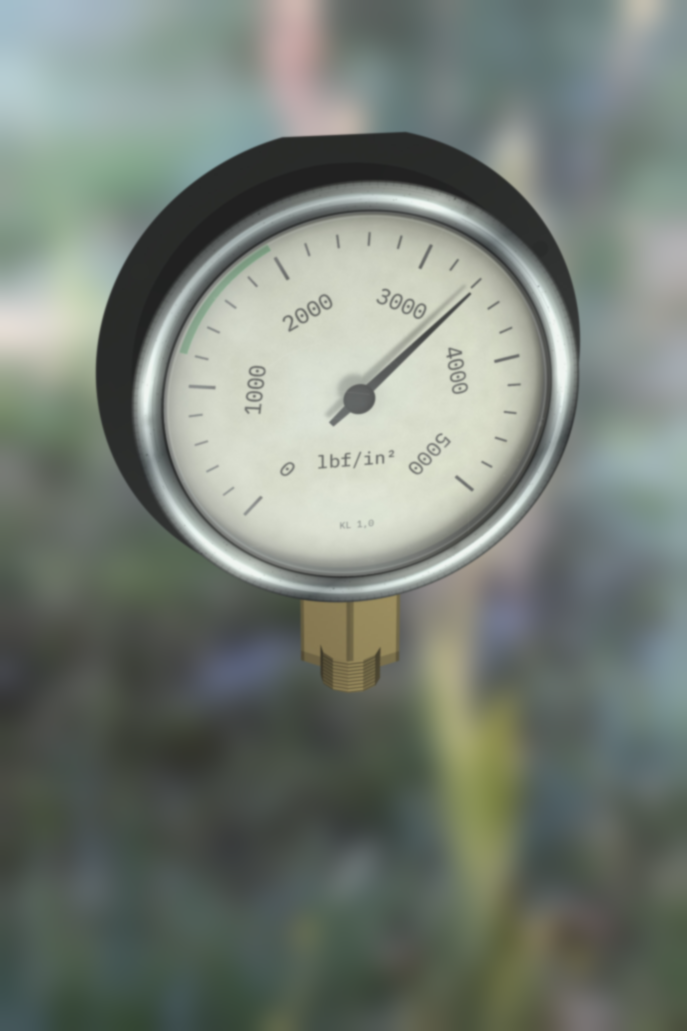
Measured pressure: 3400 psi
